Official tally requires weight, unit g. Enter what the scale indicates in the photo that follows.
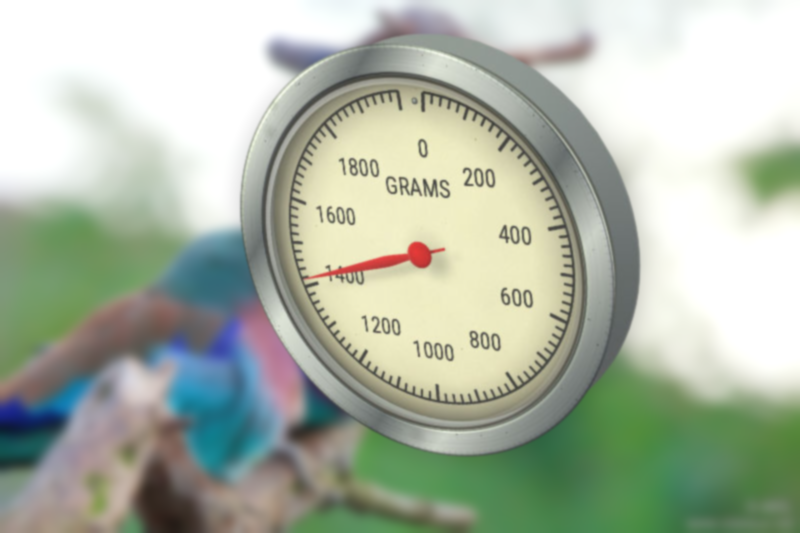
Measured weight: 1420 g
